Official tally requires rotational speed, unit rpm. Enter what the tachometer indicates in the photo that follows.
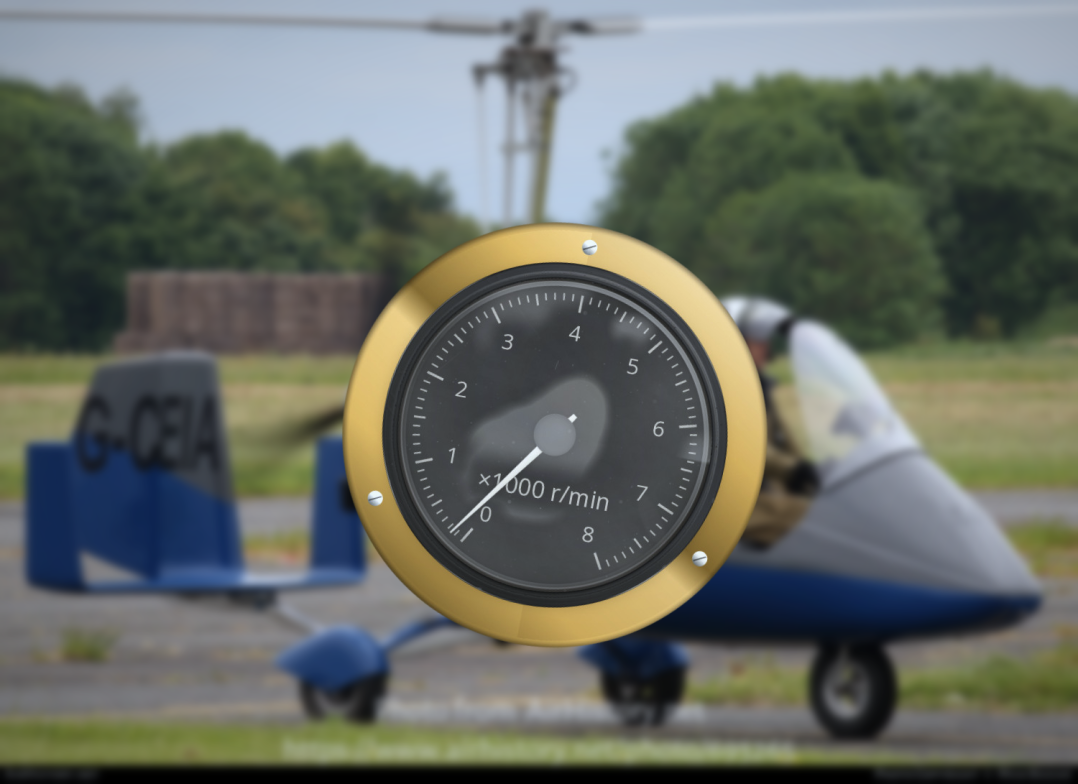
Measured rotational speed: 150 rpm
